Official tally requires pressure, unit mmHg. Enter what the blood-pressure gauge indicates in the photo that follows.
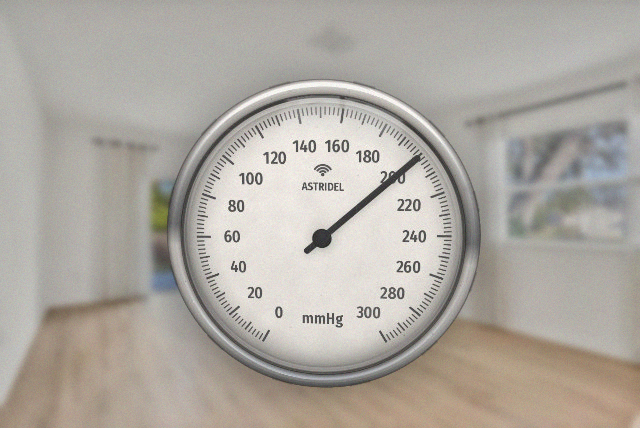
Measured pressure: 200 mmHg
